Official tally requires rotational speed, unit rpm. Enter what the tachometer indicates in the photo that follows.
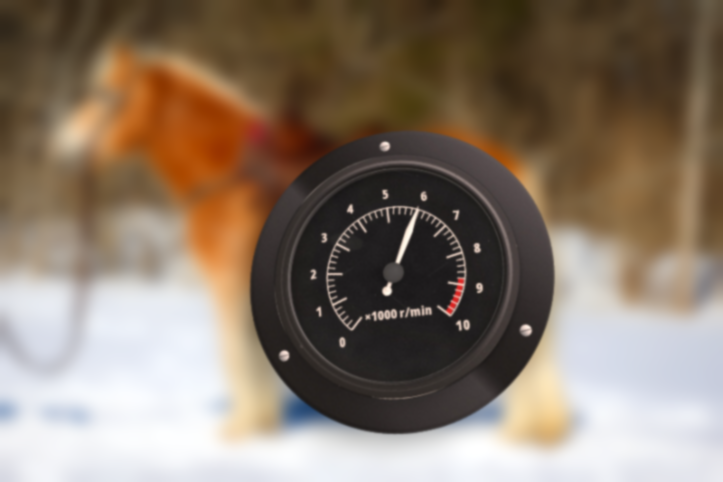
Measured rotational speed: 6000 rpm
